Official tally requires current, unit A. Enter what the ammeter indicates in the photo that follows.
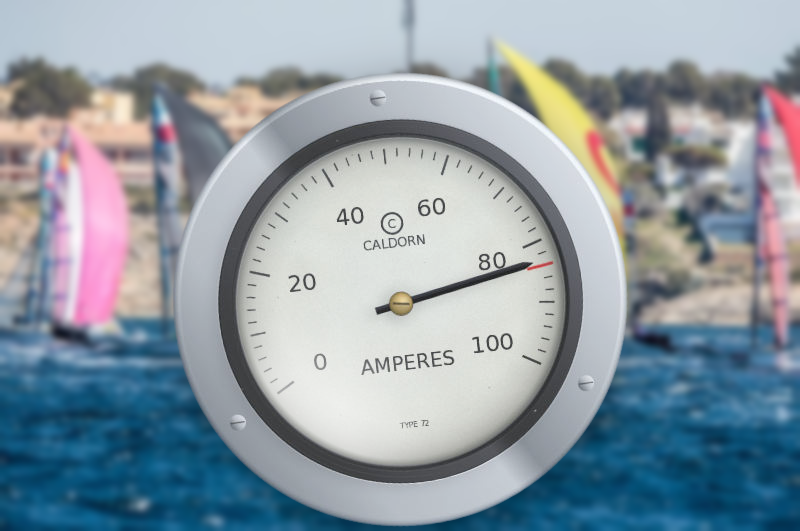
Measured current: 83 A
